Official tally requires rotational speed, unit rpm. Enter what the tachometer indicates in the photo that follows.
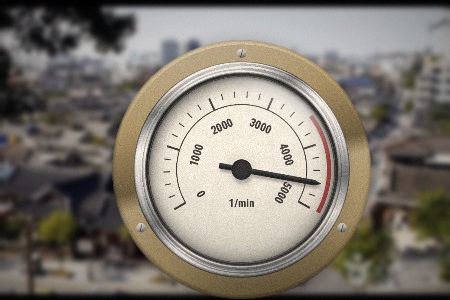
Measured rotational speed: 4600 rpm
